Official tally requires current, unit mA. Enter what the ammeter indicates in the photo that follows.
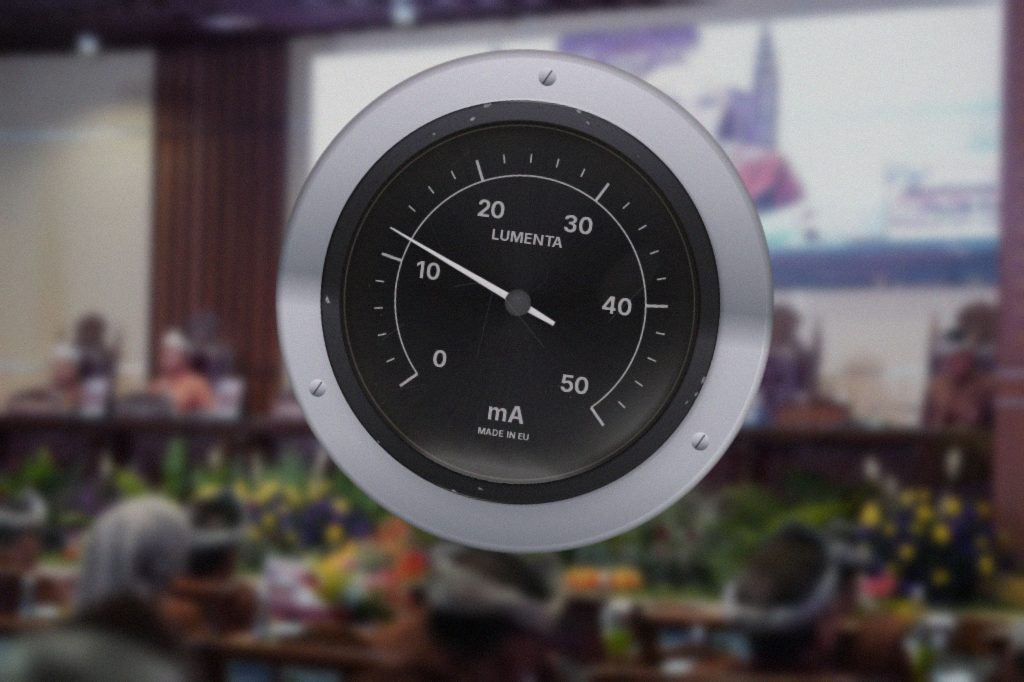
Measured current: 12 mA
